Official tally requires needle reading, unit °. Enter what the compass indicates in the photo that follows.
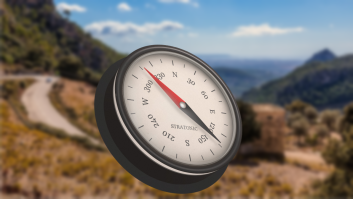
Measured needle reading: 315 °
